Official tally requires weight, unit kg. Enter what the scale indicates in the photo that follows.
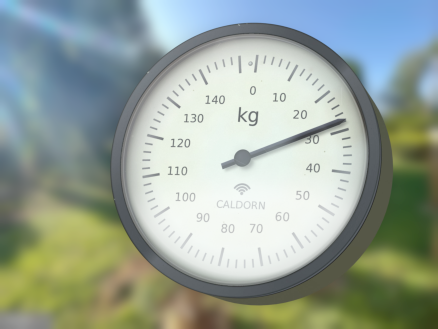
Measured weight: 28 kg
